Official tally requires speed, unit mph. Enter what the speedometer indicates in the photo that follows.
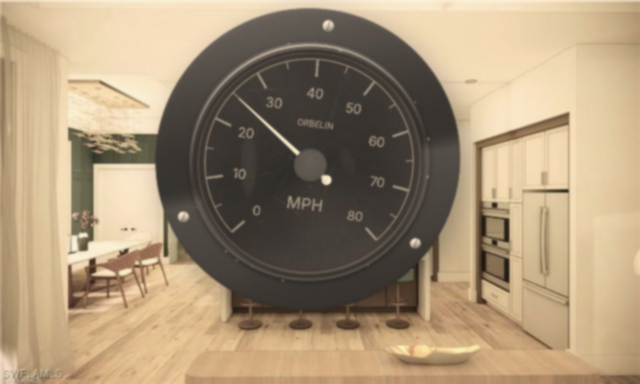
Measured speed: 25 mph
